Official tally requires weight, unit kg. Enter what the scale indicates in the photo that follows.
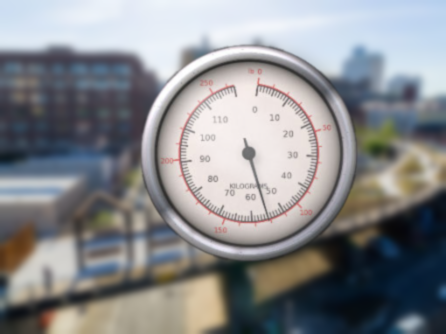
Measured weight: 55 kg
